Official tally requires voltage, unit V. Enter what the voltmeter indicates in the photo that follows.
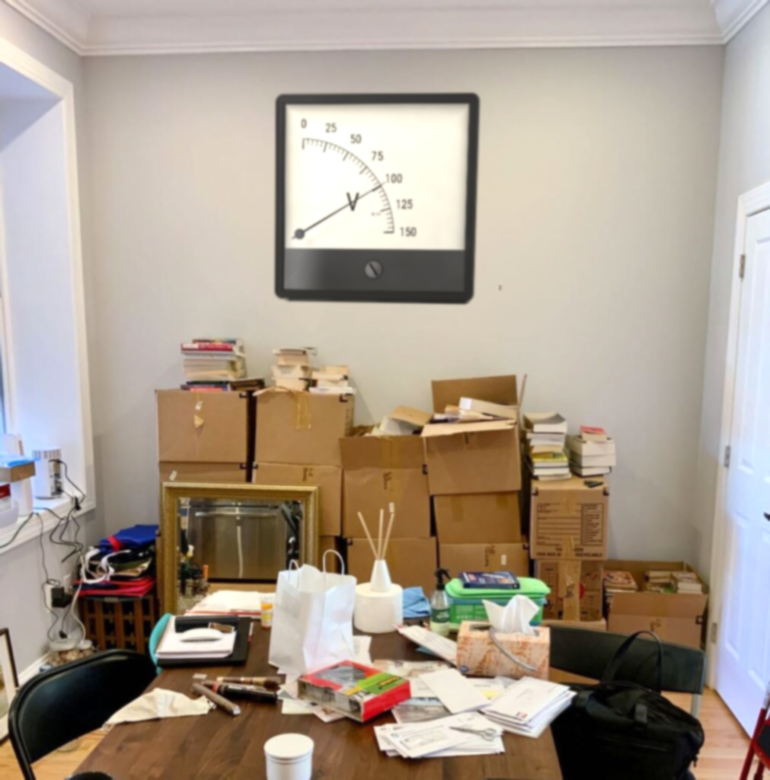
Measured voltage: 100 V
